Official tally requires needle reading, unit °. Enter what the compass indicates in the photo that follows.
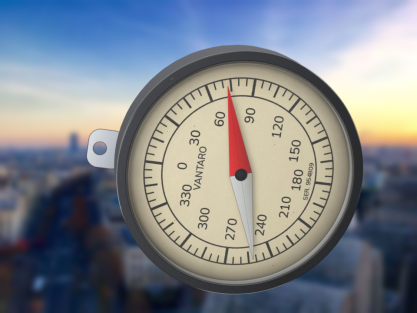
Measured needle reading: 72.5 °
